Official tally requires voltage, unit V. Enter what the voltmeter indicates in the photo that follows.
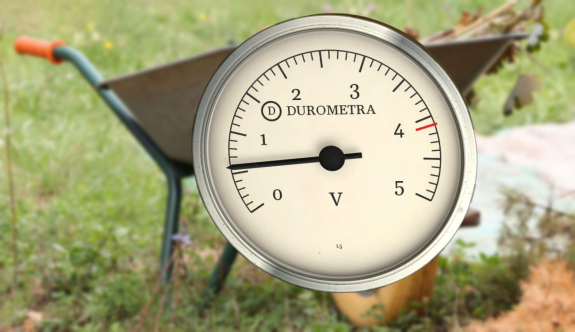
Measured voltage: 0.6 V
